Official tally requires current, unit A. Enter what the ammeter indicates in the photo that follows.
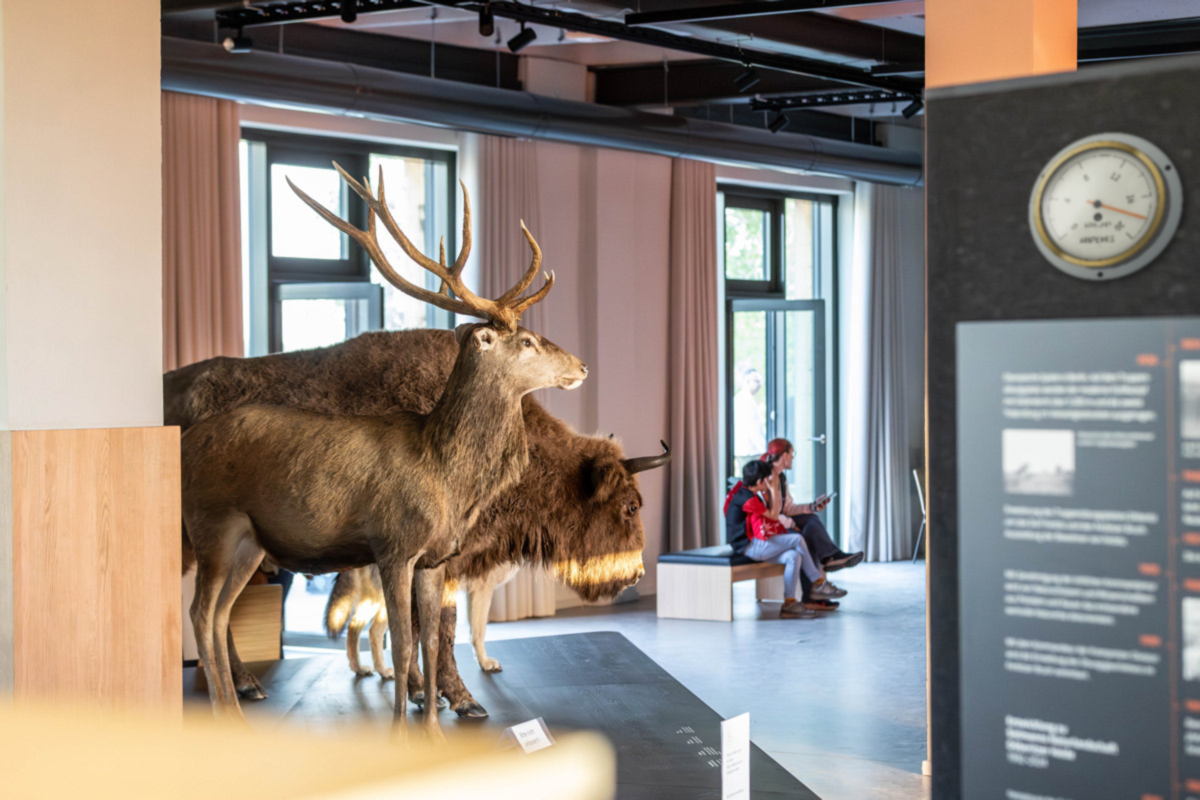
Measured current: 18 A
